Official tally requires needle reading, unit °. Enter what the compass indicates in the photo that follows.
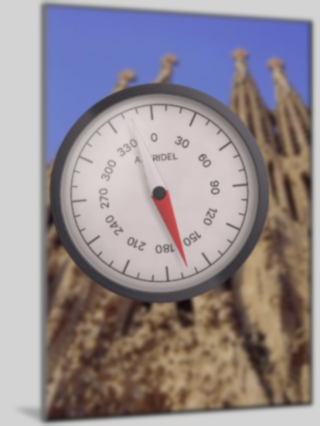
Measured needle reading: 165 °
